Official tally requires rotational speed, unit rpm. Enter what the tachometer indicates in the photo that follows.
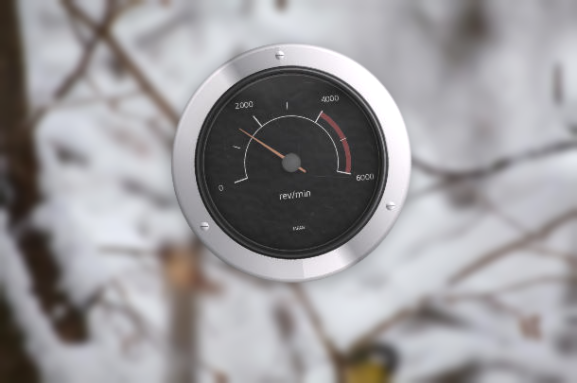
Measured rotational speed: 1500 rpm
